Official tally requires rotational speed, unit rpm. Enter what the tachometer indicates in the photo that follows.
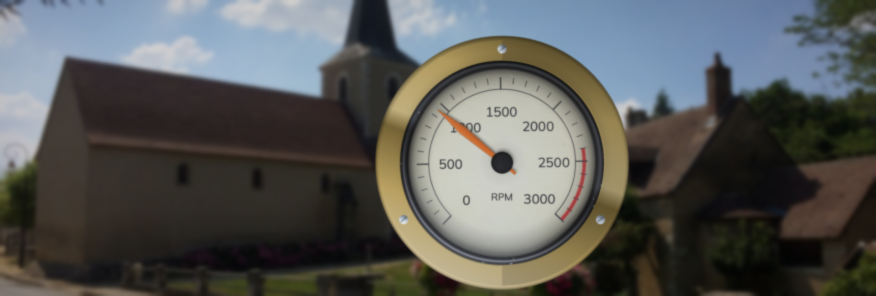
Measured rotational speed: 950 rpm
